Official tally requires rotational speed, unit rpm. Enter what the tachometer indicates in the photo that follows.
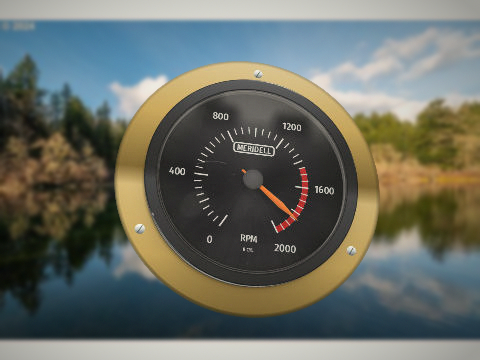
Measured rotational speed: 1850 rpm
